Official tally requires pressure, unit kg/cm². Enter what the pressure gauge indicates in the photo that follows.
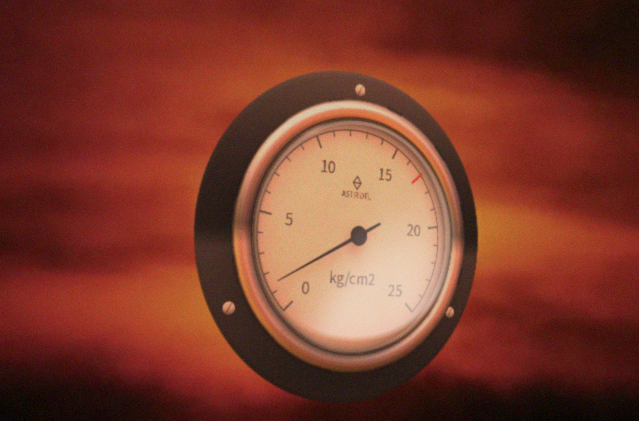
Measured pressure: 1.5 kg/cm²
